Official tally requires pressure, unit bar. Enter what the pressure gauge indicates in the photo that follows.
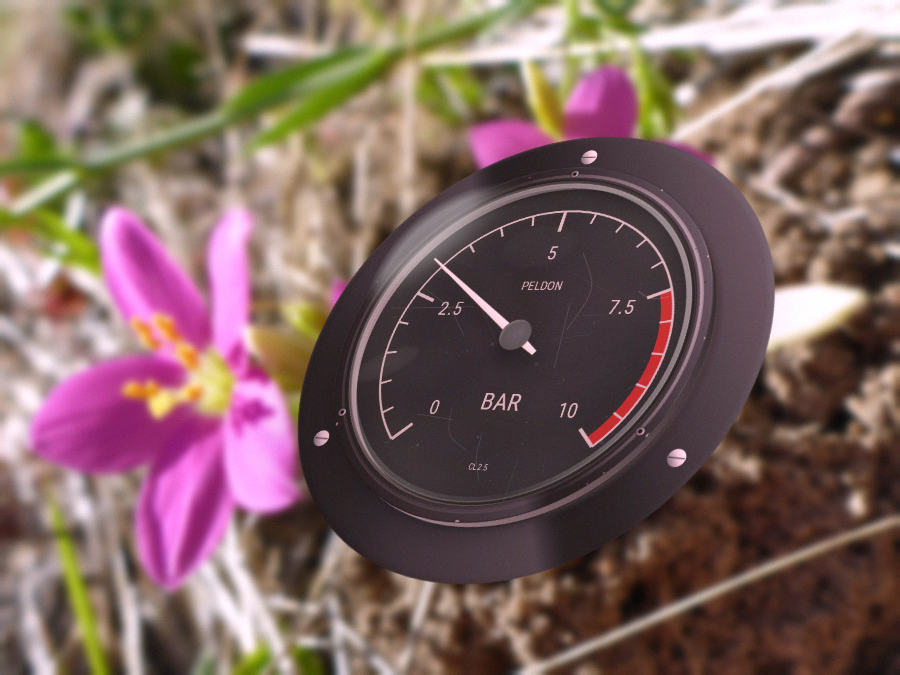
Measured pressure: 3 bar
